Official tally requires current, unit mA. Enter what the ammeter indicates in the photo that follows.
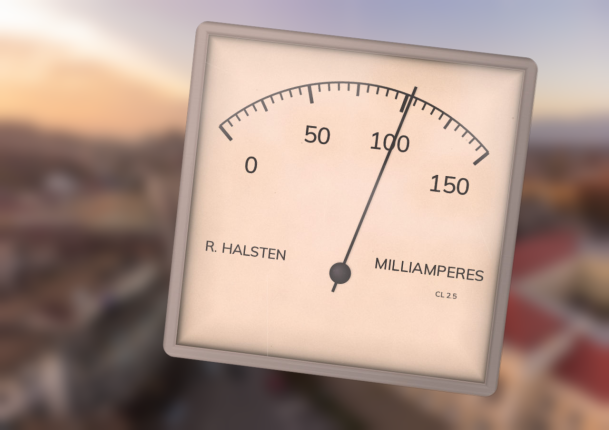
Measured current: 102.5 mA
